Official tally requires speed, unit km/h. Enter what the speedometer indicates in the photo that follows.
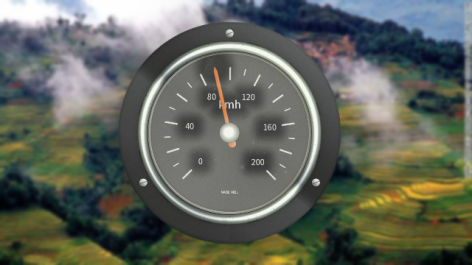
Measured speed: 90 km/h
